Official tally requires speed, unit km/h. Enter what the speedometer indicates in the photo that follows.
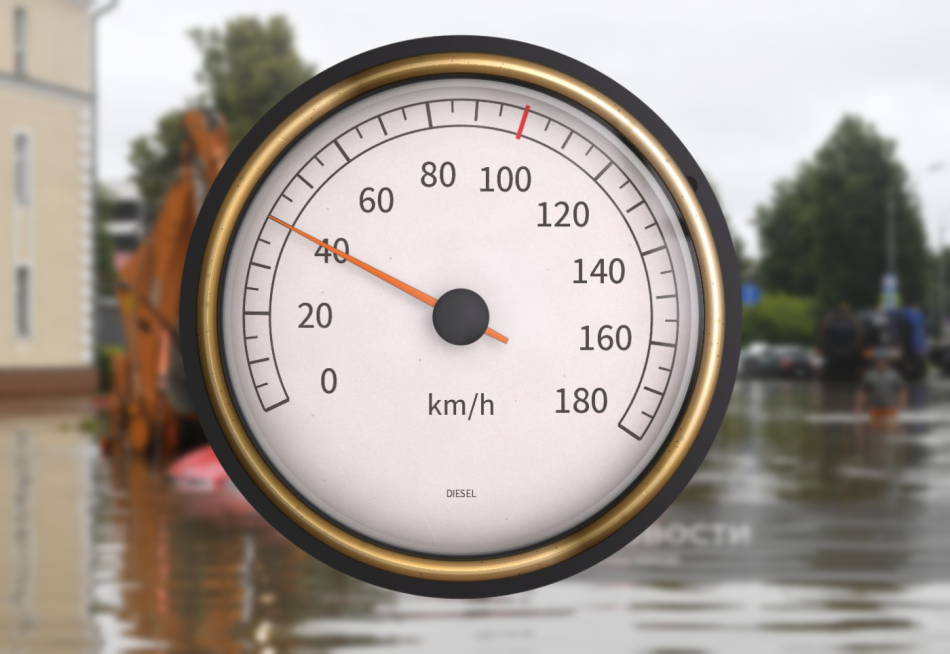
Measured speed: 40 km/h
